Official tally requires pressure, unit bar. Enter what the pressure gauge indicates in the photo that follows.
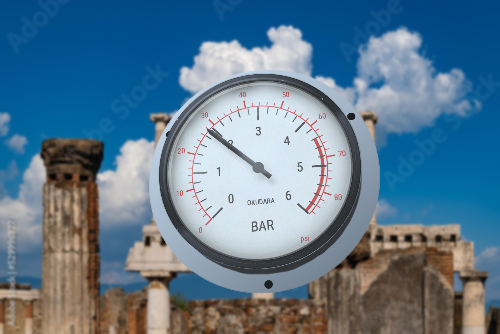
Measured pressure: 1.9 bar
